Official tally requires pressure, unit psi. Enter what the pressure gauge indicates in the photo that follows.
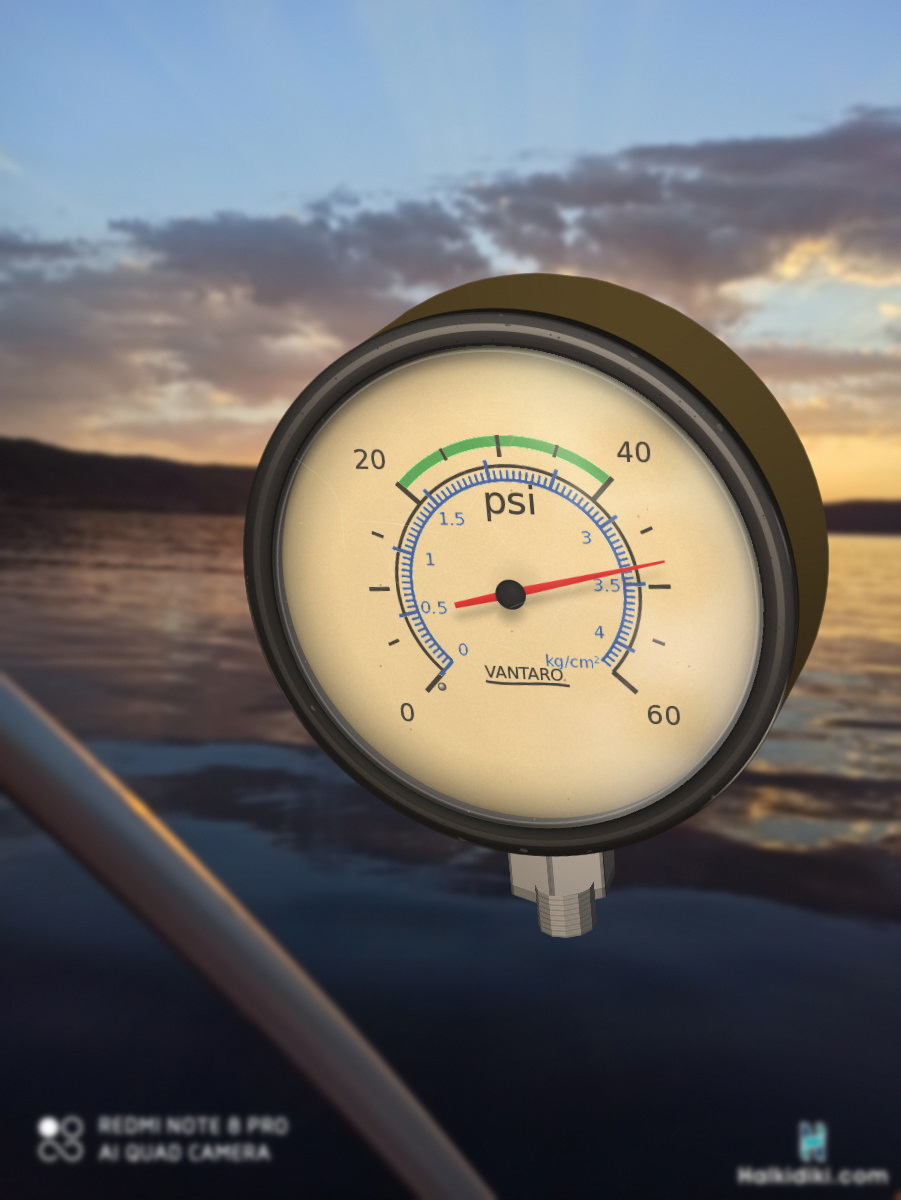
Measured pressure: 47.5 psi
